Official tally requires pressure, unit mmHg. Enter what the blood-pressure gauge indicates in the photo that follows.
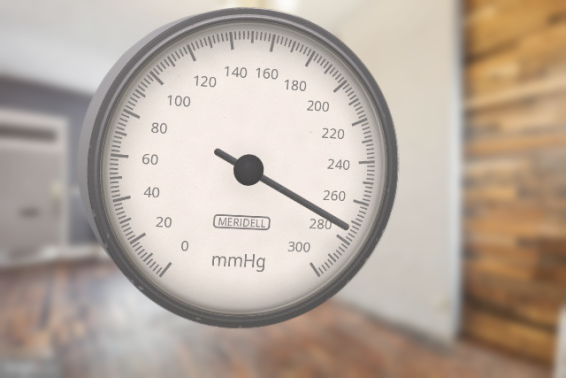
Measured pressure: 274 mmHg
